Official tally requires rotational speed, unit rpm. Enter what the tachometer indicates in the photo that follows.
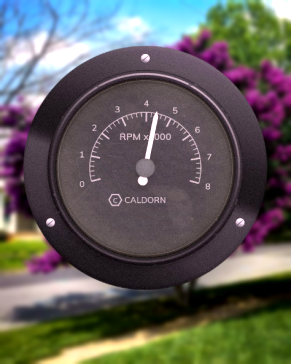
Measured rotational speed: 4400 rpm
